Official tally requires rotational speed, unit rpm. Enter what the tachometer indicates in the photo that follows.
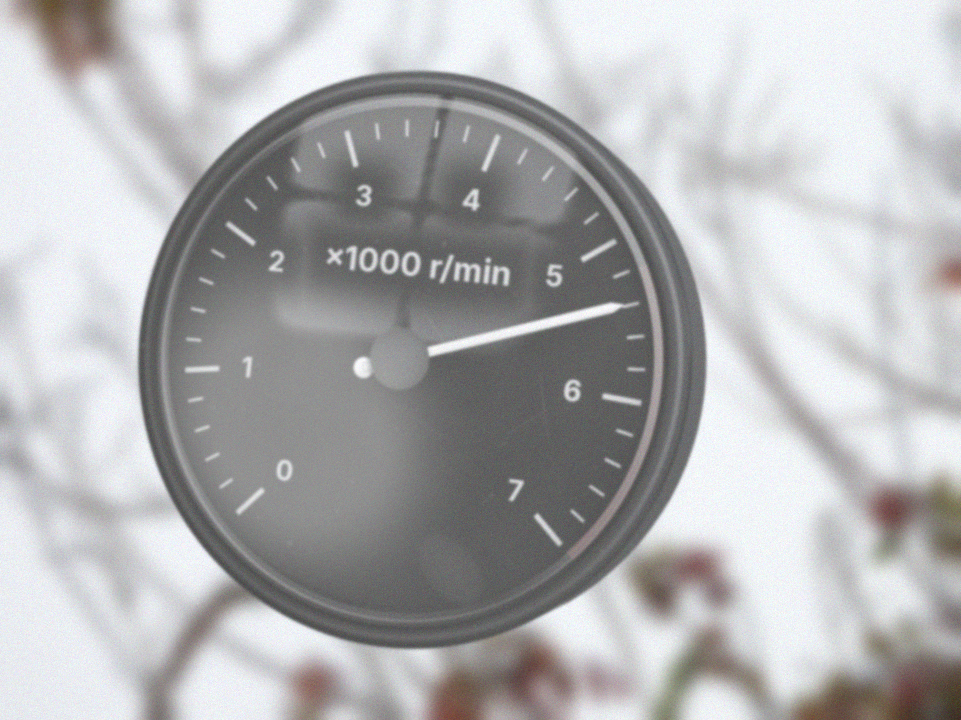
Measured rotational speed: 5400 rpm
